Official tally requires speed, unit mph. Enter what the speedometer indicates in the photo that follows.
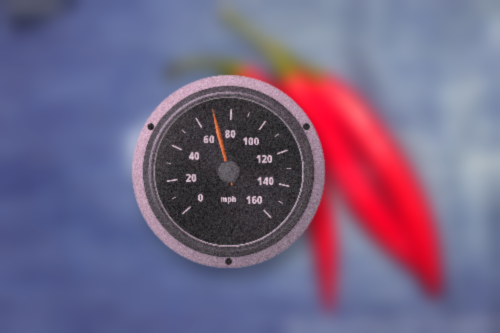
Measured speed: 70 mph
